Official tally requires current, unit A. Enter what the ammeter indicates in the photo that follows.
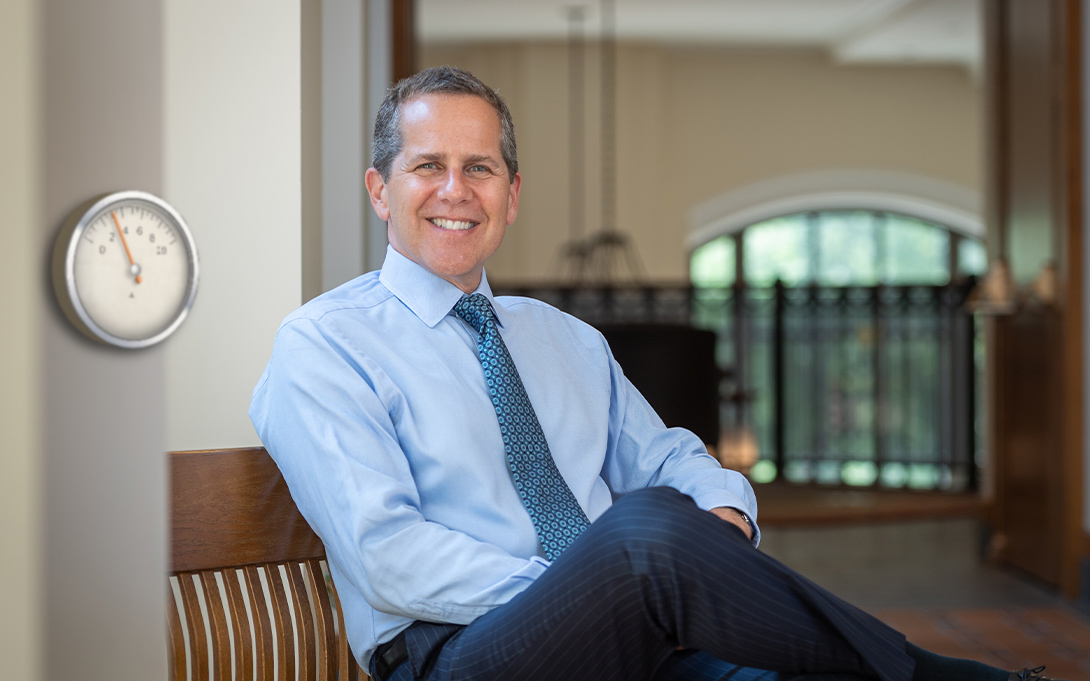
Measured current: 3 A
